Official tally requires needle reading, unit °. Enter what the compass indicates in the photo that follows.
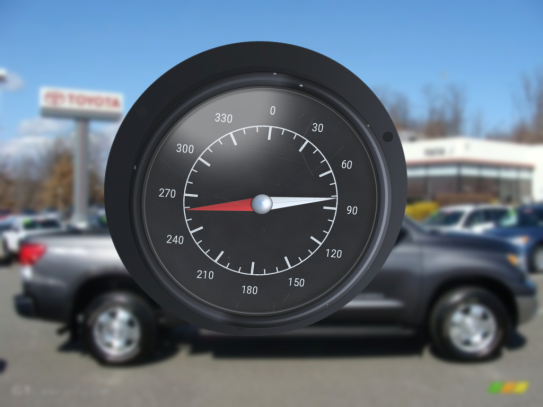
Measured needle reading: 260 °
